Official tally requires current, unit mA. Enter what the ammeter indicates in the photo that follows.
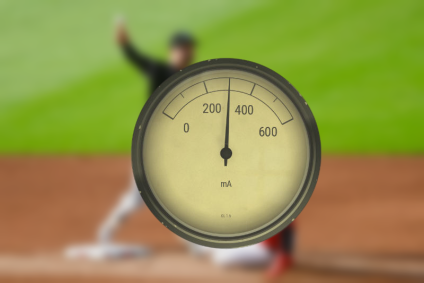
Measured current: 300 mA
